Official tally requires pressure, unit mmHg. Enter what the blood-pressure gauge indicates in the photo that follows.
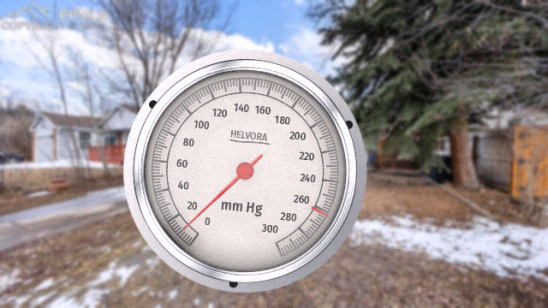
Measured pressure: 10 mmHg
